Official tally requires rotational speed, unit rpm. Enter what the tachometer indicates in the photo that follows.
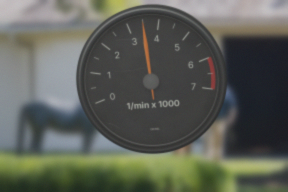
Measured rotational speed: 3500 rpm
